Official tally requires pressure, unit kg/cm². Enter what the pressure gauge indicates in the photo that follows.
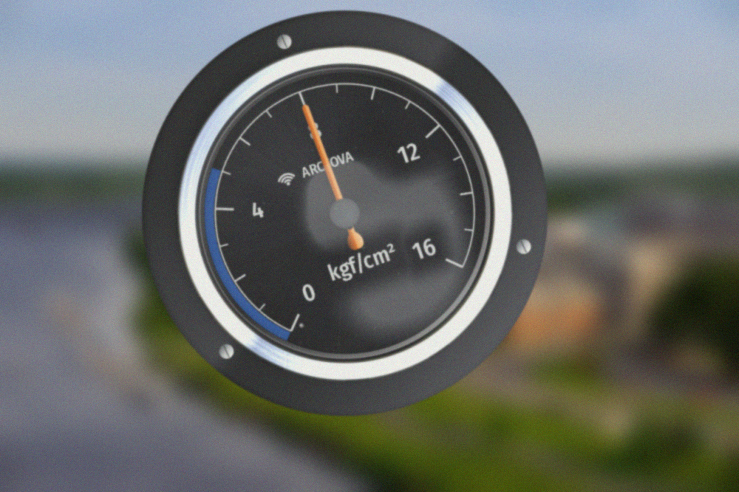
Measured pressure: 8 kg/cm²
